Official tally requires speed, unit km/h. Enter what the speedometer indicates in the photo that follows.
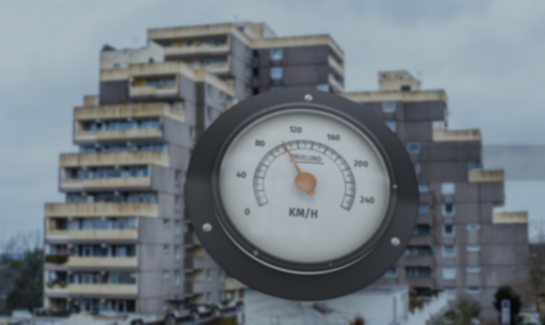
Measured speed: 100 km/h
